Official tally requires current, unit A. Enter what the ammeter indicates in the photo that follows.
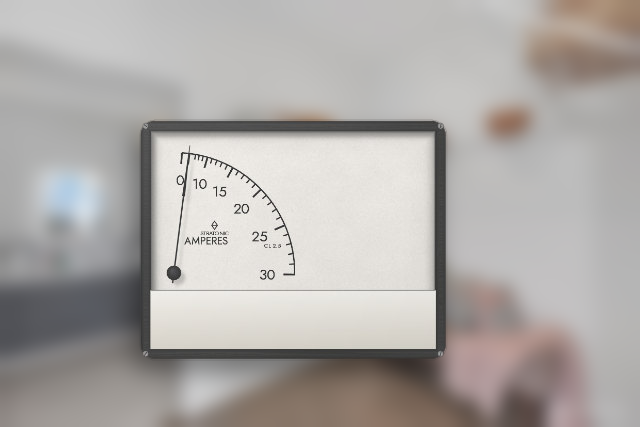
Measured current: 5 A
